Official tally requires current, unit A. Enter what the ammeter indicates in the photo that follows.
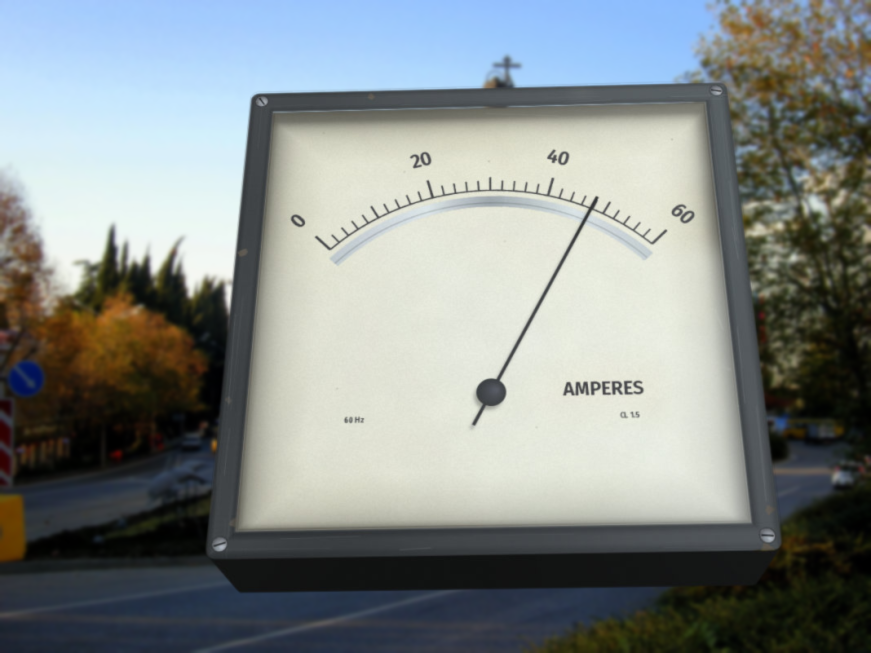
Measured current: 48 A
